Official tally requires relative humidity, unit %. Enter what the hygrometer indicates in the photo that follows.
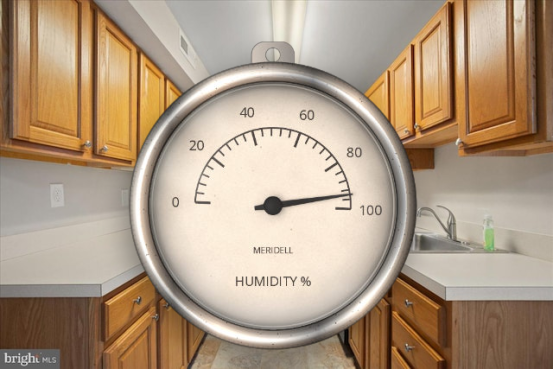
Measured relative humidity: 94 %
